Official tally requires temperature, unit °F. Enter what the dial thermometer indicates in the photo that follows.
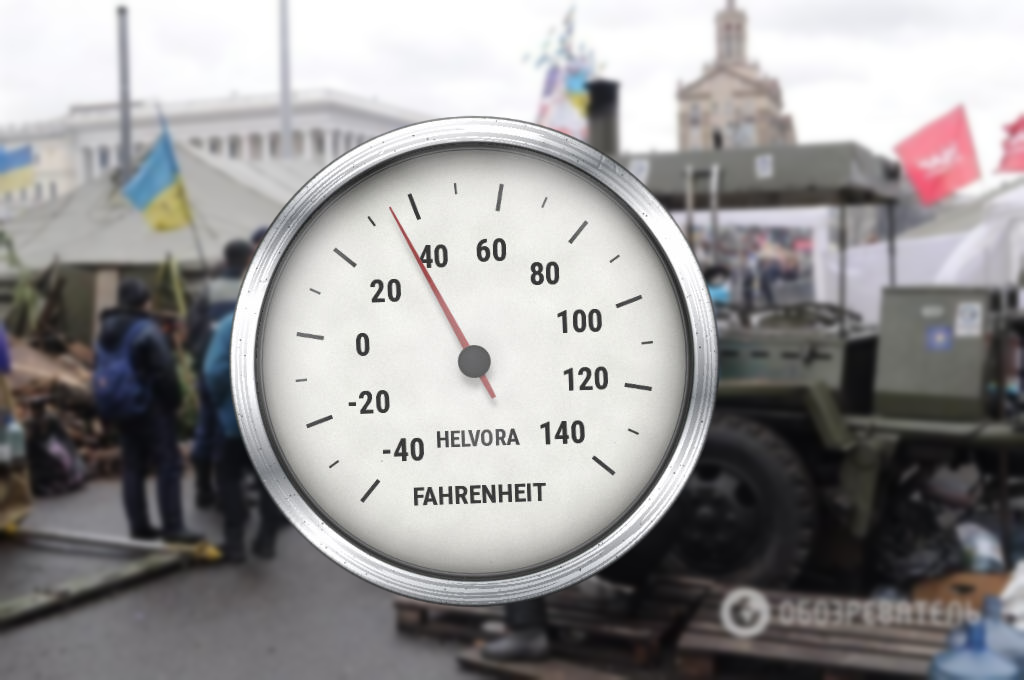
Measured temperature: 35 °F
